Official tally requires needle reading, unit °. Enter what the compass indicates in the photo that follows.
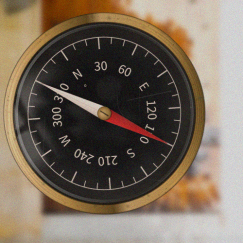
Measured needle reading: 150 °
